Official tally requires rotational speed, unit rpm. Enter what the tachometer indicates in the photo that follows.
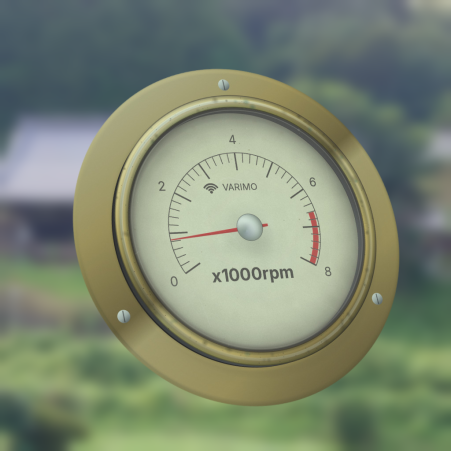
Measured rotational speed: 800 rpm
